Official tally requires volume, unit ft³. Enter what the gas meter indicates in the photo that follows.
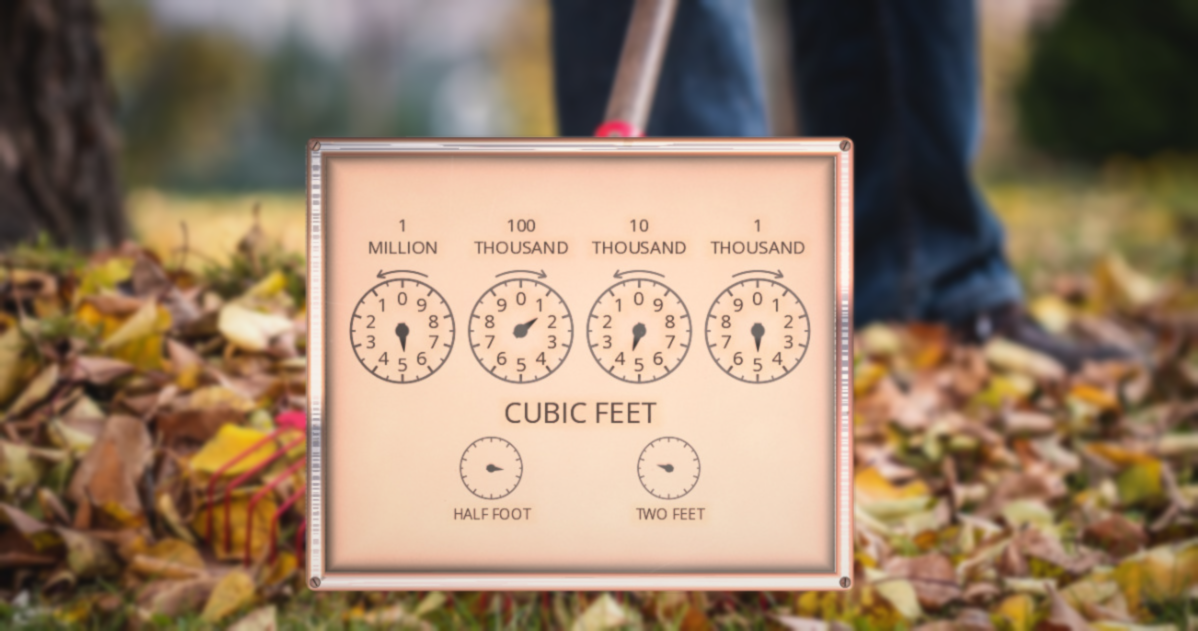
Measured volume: 514500 ft³
